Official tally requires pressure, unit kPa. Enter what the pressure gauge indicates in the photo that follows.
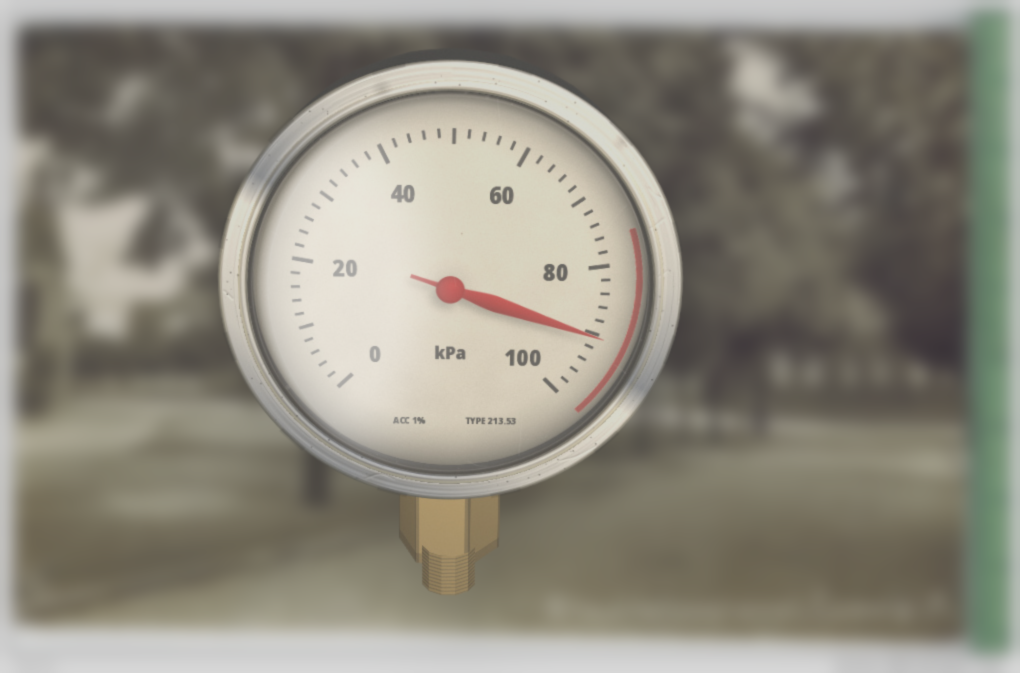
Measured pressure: 90 kPa
